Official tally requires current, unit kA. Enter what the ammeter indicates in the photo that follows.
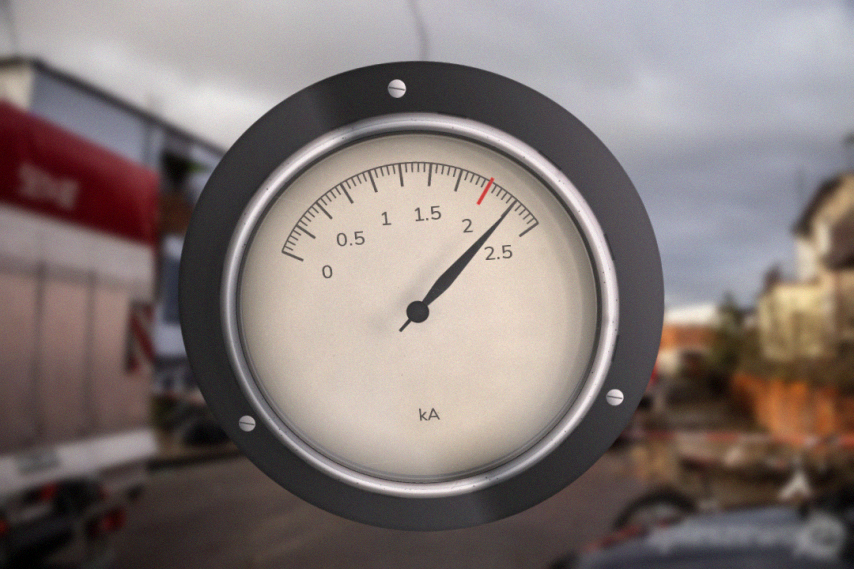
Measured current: 2.25 kA
